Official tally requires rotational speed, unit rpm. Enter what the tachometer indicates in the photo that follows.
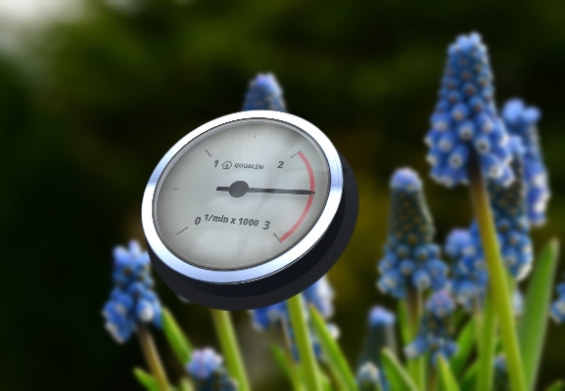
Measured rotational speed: 2500 rpm
